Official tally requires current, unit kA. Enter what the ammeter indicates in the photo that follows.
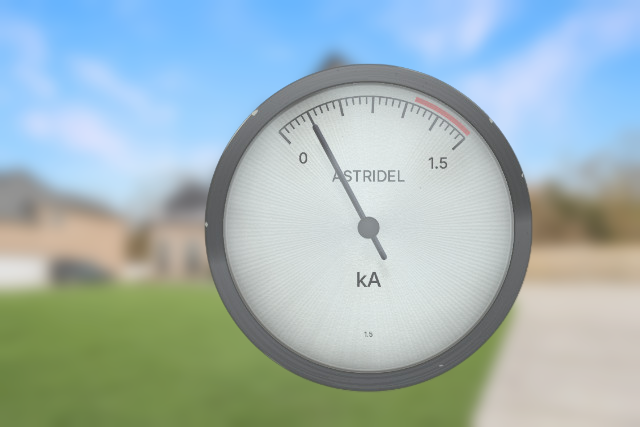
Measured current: 0.25 kA
